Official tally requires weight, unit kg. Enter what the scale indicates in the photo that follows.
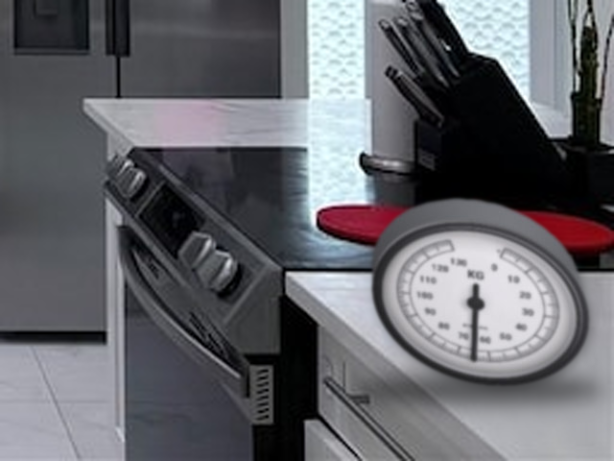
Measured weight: 65 kg
